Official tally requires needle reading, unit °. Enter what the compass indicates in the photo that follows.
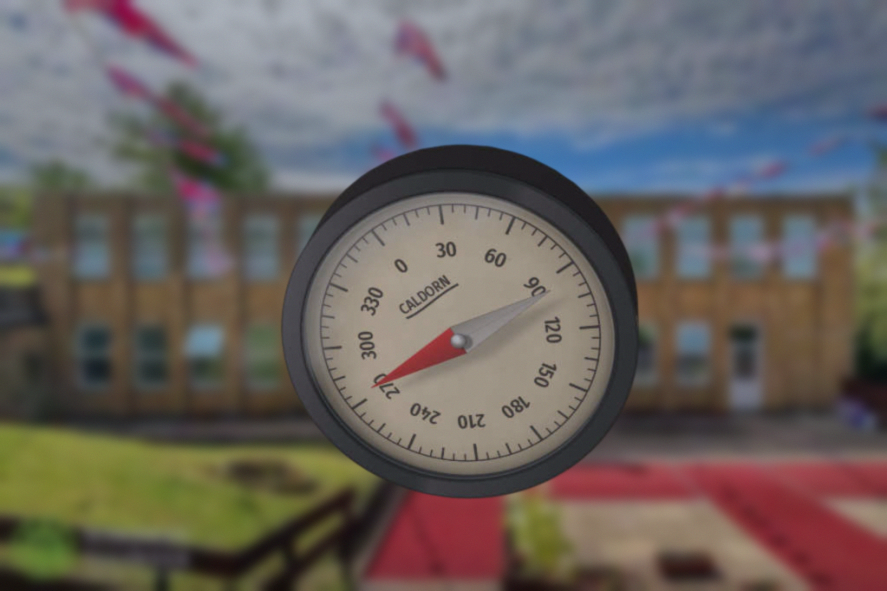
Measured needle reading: 275 °
